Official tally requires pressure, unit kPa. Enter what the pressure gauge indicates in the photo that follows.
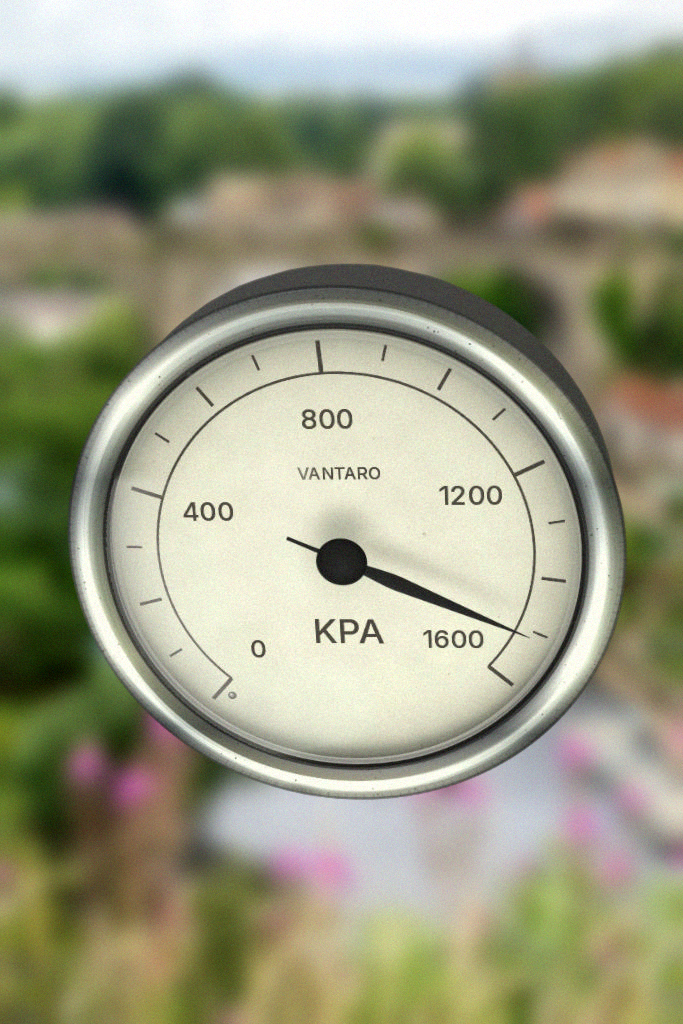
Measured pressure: 1500 kPa
